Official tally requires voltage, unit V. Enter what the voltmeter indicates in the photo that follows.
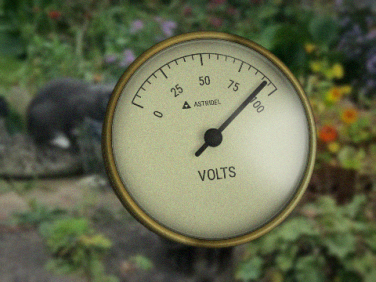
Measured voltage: 92.5 V
